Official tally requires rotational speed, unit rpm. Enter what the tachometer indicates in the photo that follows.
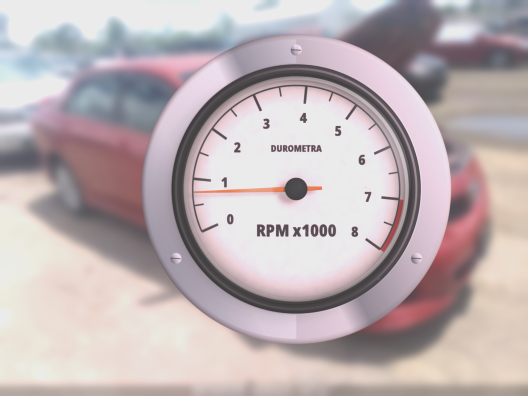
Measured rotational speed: 750 rpm
